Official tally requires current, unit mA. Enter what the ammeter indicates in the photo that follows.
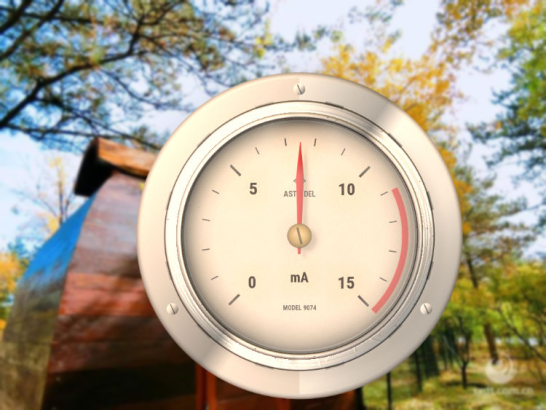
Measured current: 7.5 mA
